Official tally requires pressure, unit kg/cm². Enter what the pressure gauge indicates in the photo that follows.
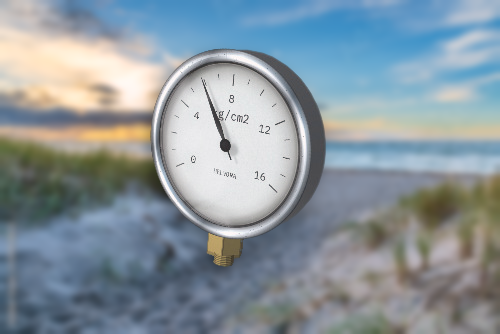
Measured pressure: 6 kg/cm²
